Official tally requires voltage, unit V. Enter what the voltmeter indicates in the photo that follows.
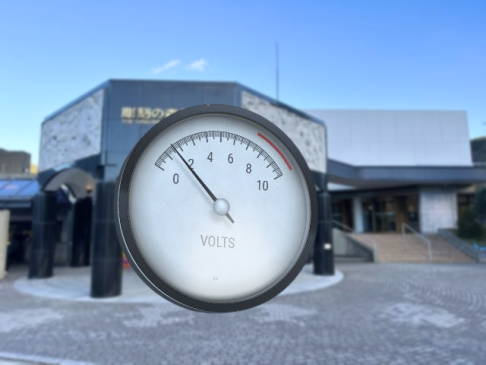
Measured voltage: 1.5 V
